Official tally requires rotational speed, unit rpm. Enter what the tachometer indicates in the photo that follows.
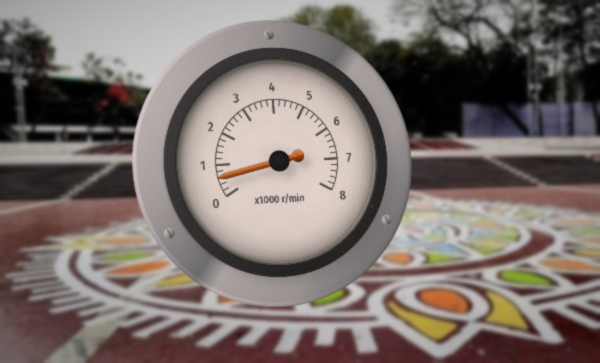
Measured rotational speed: 600 rpm
